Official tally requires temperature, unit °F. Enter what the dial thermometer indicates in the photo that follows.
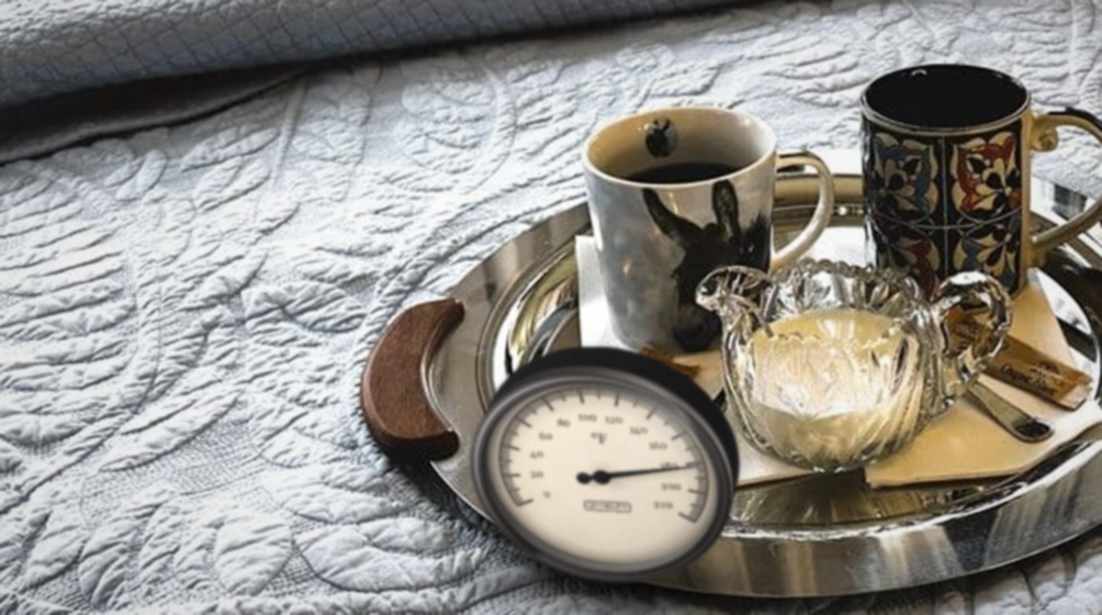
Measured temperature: 180 °F
